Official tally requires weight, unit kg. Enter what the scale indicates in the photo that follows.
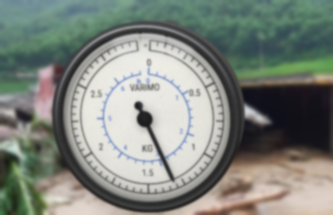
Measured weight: 1.3 kg
